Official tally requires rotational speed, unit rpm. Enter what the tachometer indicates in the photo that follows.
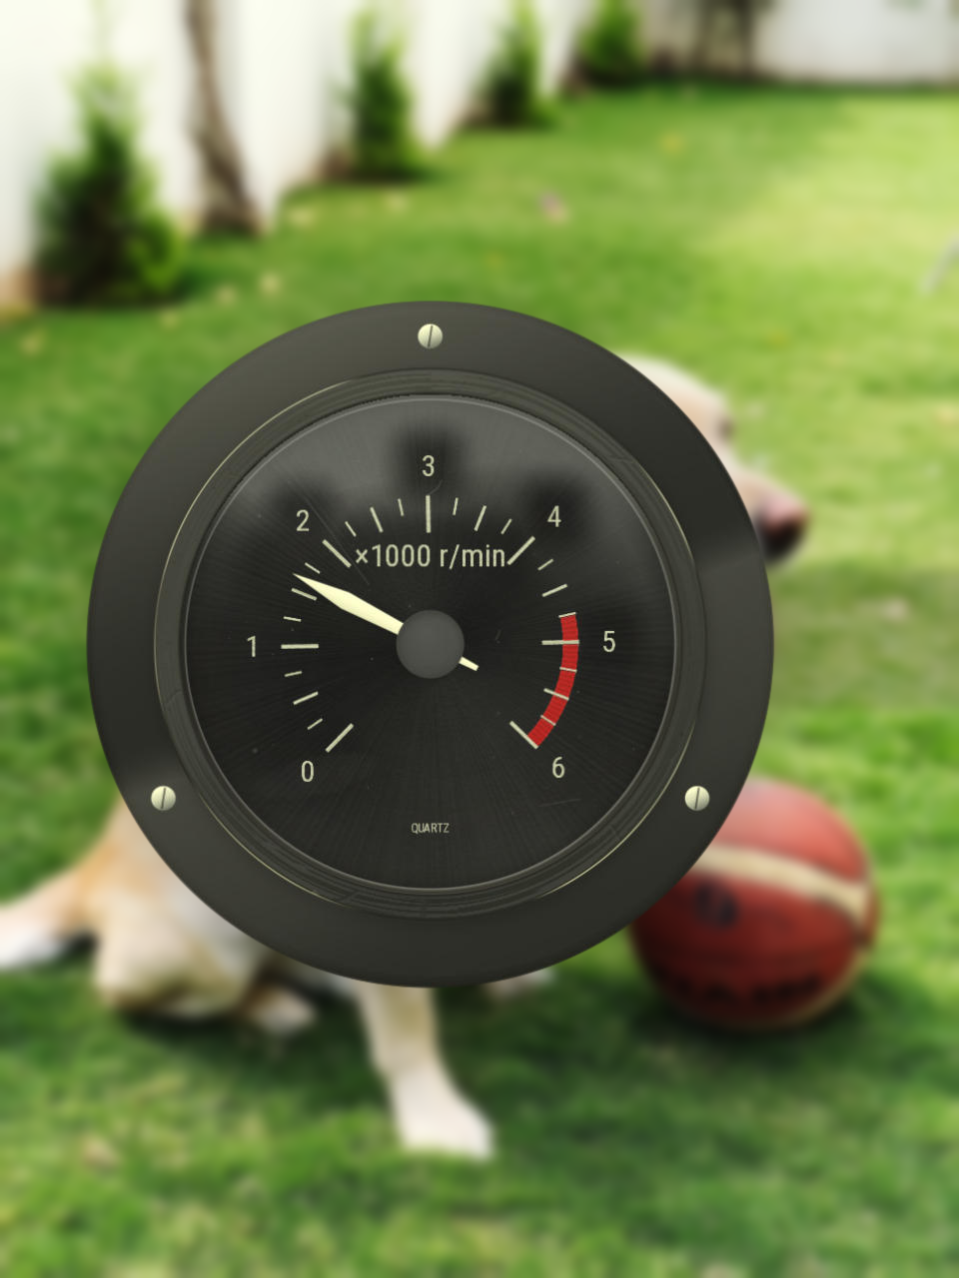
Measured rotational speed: 1625 rpm
